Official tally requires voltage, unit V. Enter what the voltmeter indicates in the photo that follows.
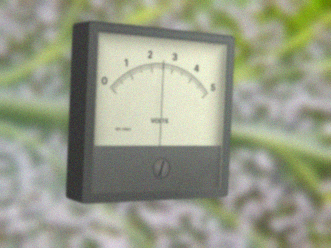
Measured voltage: 2.5 V
